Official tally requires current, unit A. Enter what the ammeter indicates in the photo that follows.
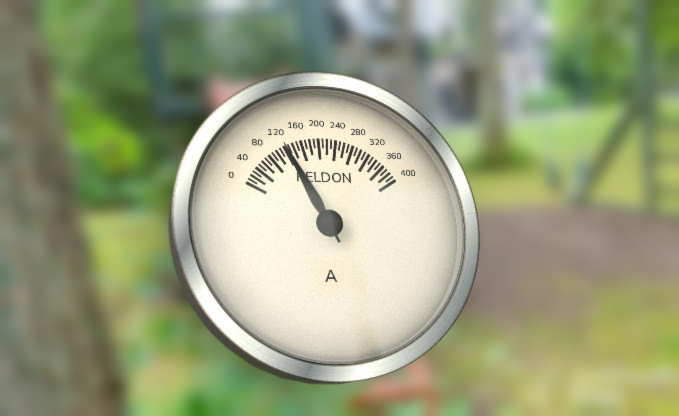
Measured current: 120 A
